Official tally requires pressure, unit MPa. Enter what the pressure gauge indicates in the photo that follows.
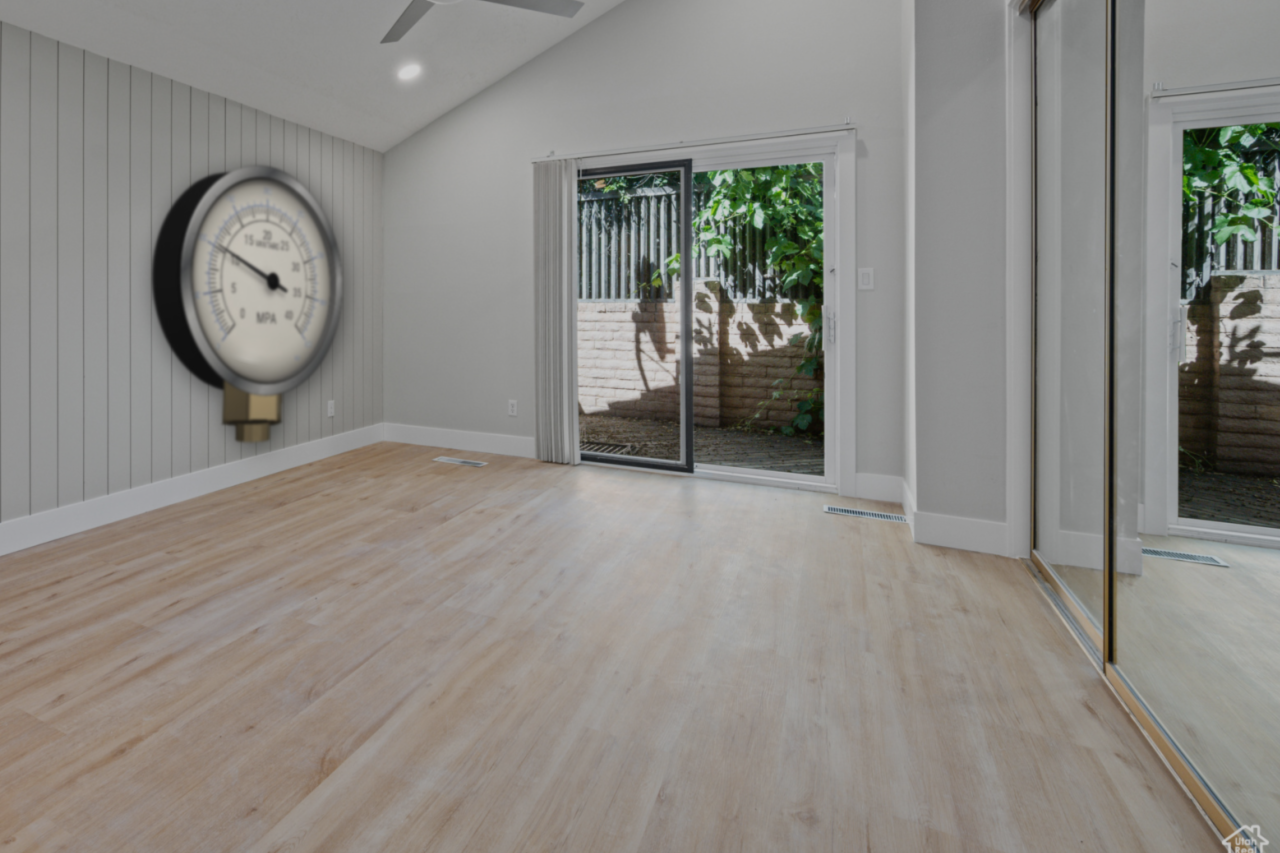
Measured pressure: 10 MPa
